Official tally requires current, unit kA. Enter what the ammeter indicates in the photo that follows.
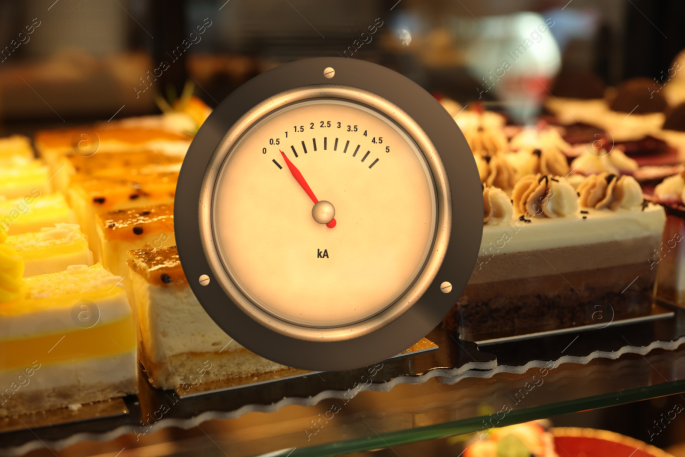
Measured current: 0.5 kA
